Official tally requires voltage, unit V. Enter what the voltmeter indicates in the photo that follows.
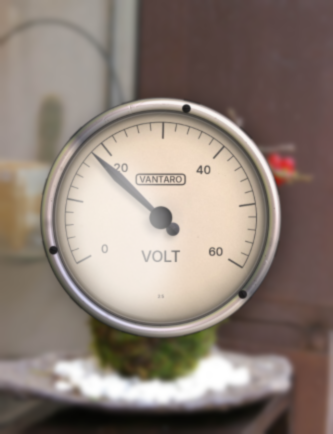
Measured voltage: 18 V
